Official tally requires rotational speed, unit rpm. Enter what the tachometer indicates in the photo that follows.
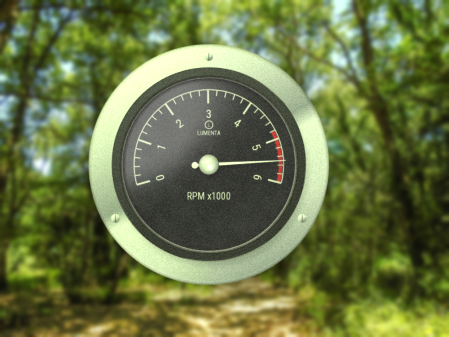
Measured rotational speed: 5500 rpm
